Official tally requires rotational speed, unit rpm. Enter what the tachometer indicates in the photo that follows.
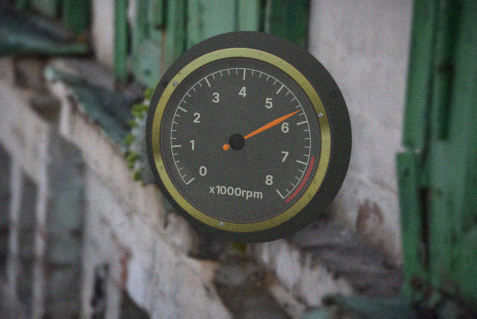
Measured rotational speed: 5700 rpm
